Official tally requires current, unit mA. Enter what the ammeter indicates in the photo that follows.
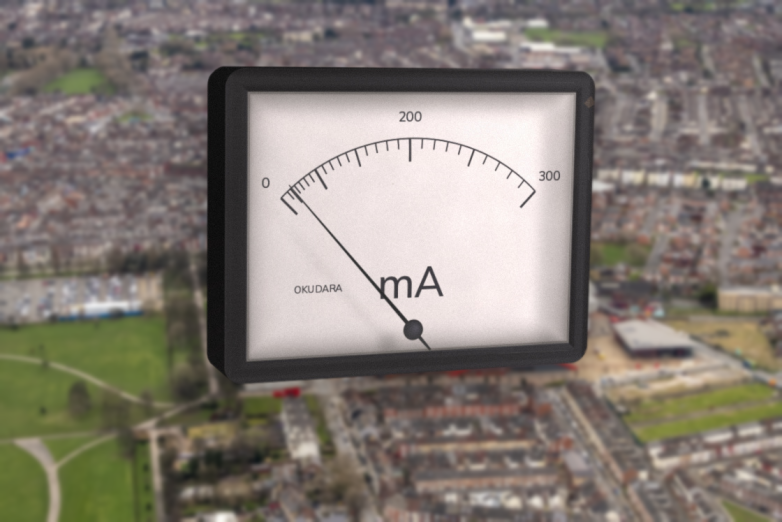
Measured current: 50 mA
